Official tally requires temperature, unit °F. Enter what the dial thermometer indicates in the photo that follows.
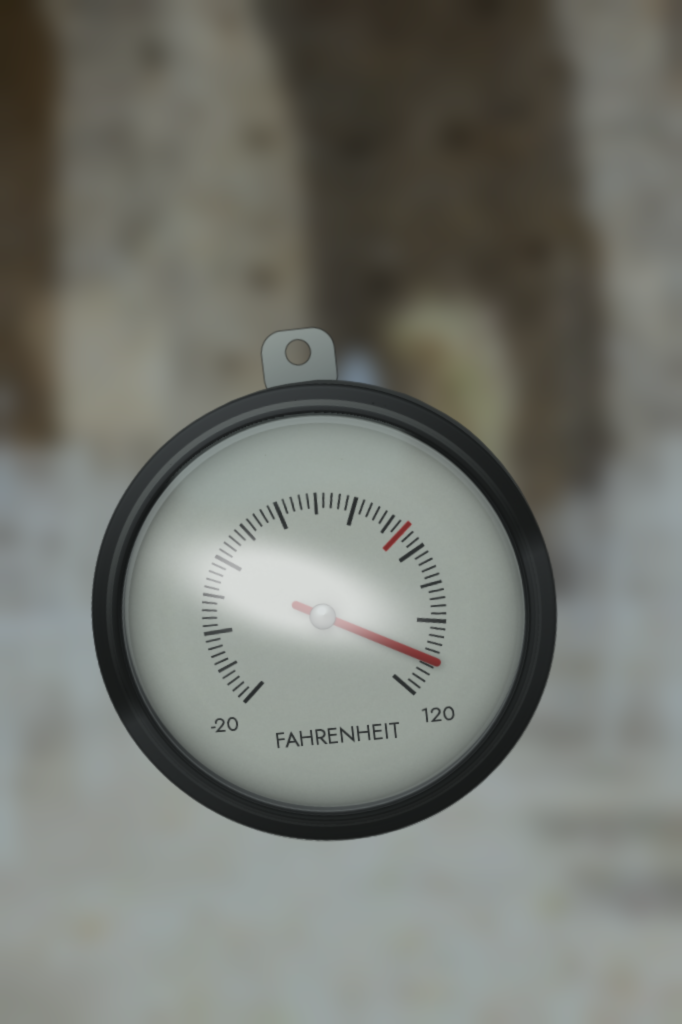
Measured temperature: 110 °F
